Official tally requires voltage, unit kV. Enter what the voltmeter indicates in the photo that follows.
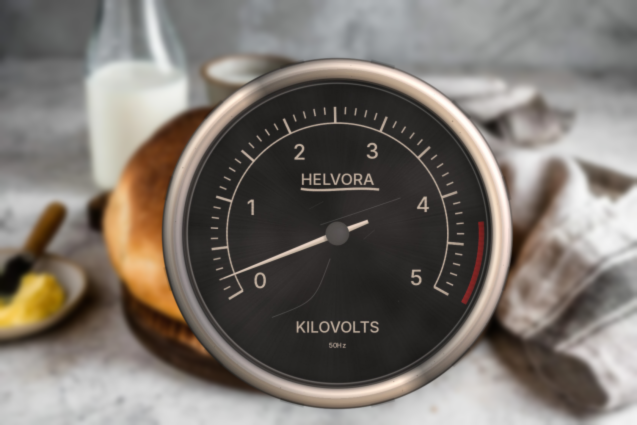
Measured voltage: 0.2 kV
